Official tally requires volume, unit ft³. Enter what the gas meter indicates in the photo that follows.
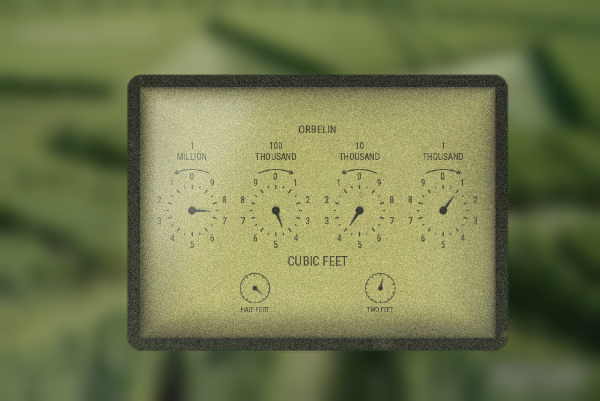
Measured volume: 744100 ft³
